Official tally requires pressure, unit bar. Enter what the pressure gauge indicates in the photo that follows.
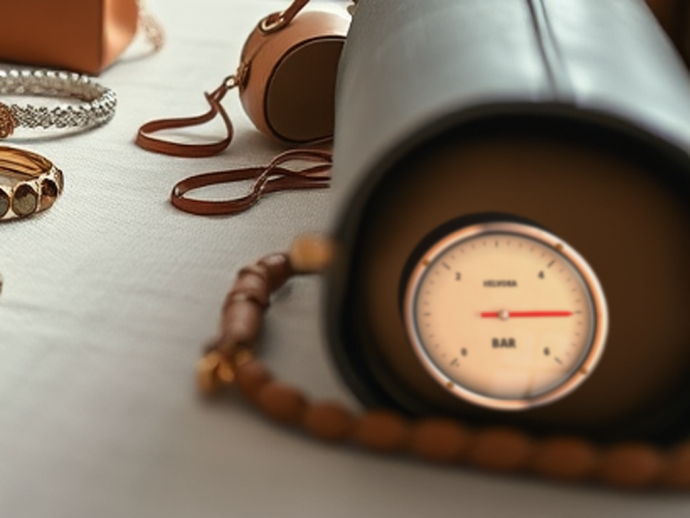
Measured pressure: 5 bar
